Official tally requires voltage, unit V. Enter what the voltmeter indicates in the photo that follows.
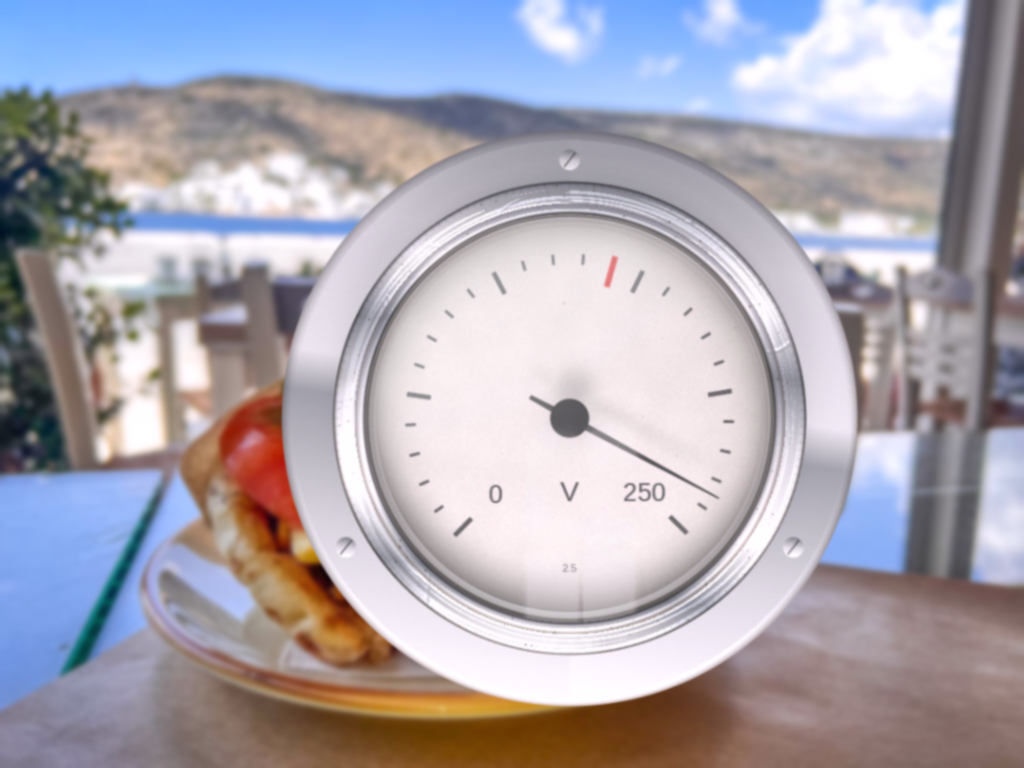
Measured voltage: 235 V
